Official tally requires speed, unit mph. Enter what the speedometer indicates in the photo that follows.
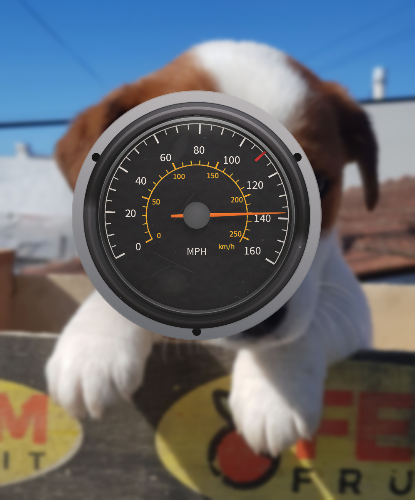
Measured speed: 137.5 mph
